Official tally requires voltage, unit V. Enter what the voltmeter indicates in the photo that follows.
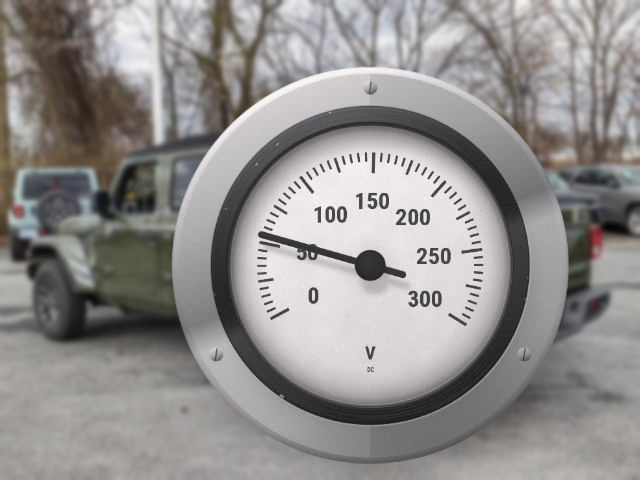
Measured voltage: 55 V
